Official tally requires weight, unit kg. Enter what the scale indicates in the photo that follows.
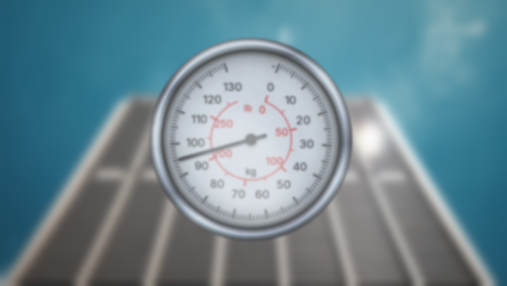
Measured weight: 95 kg
